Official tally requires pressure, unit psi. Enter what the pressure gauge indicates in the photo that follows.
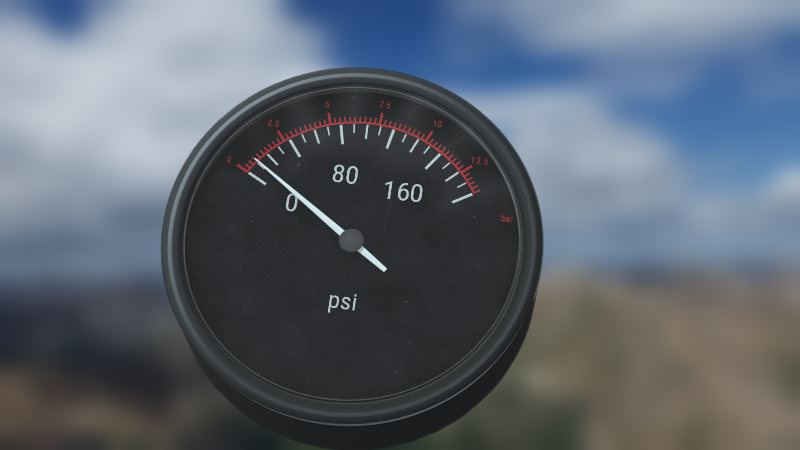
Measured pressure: 10 psi
